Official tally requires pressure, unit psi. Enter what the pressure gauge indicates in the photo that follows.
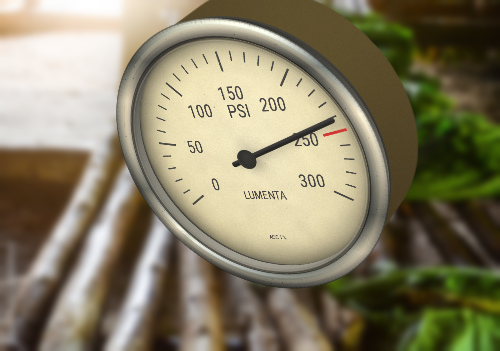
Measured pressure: 240 psi
